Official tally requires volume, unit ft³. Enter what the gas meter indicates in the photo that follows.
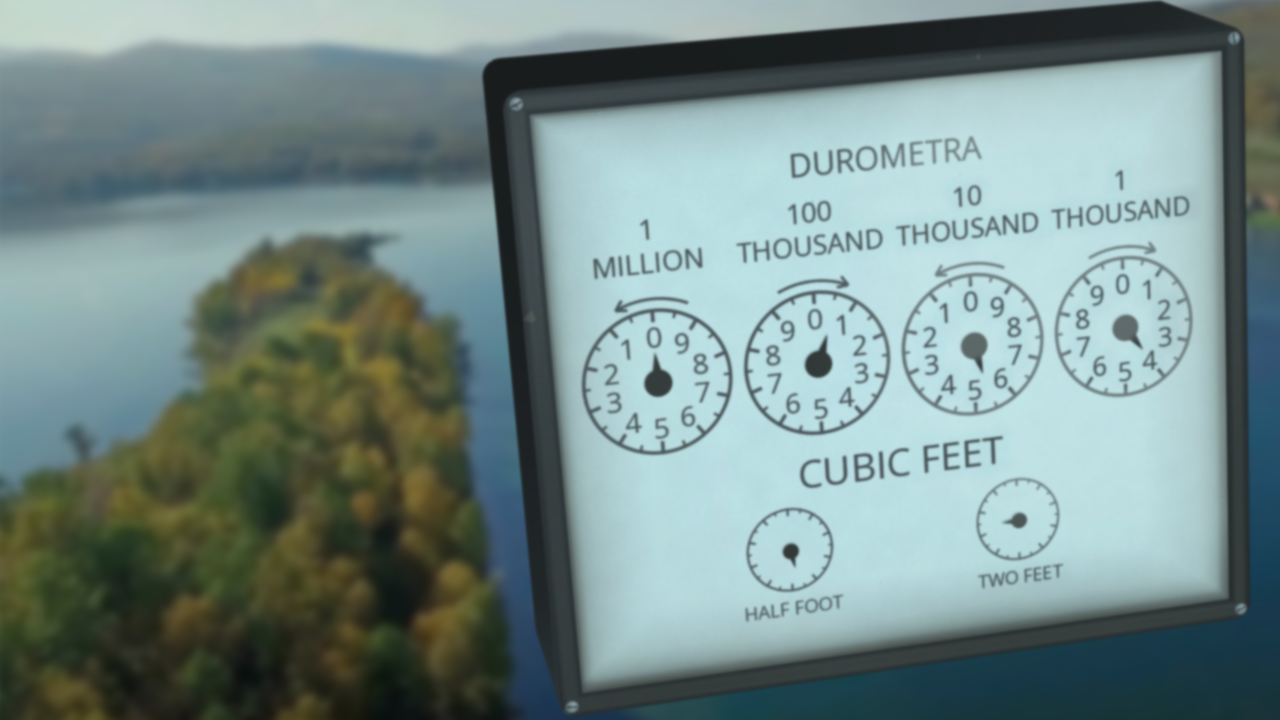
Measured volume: 5400 ft³
